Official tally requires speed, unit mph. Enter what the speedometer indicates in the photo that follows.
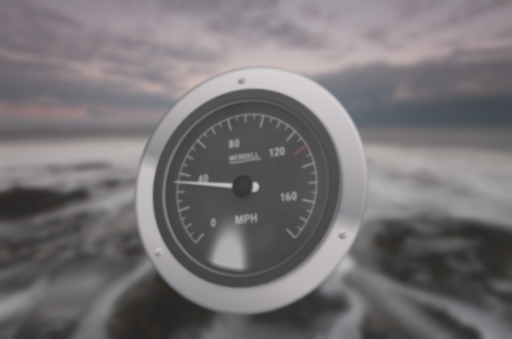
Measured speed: 35 mph
